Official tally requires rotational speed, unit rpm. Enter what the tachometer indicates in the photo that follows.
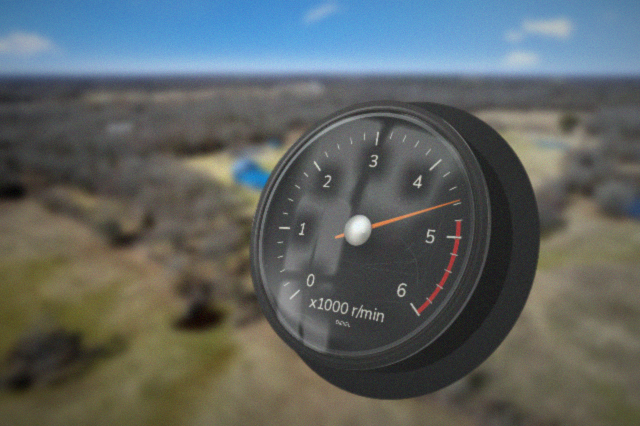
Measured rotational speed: 4600 rpm
